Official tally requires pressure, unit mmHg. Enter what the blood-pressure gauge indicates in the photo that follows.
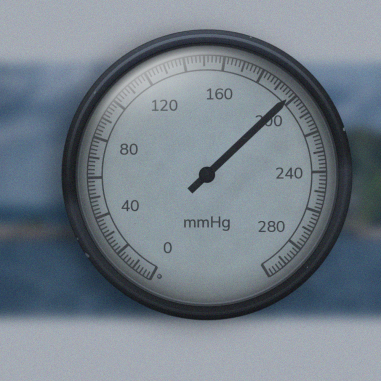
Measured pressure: 198 mmHg
